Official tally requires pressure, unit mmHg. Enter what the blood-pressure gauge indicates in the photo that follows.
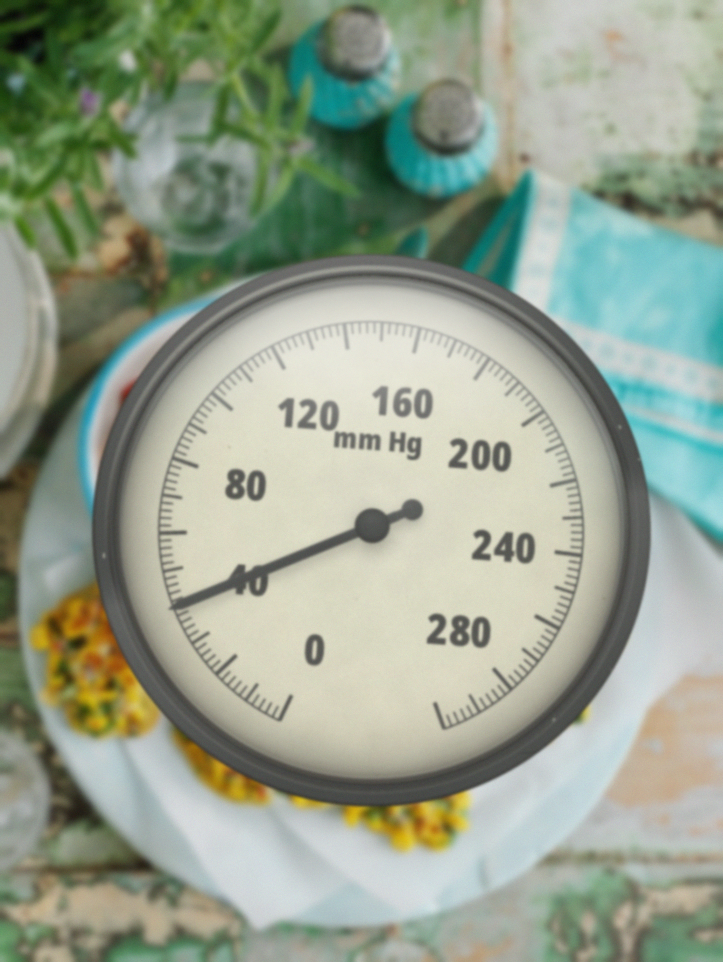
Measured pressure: 40 mmHg
